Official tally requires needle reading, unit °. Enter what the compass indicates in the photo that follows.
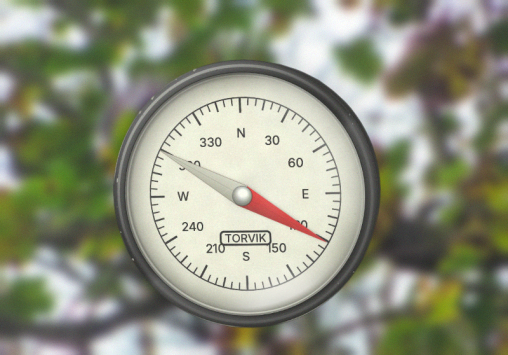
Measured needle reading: 120 °
